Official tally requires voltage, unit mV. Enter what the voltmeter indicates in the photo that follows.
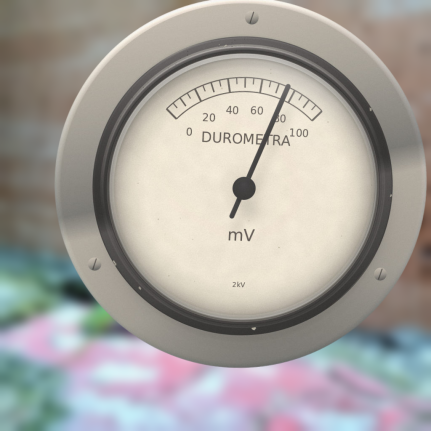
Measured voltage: 75 mV
